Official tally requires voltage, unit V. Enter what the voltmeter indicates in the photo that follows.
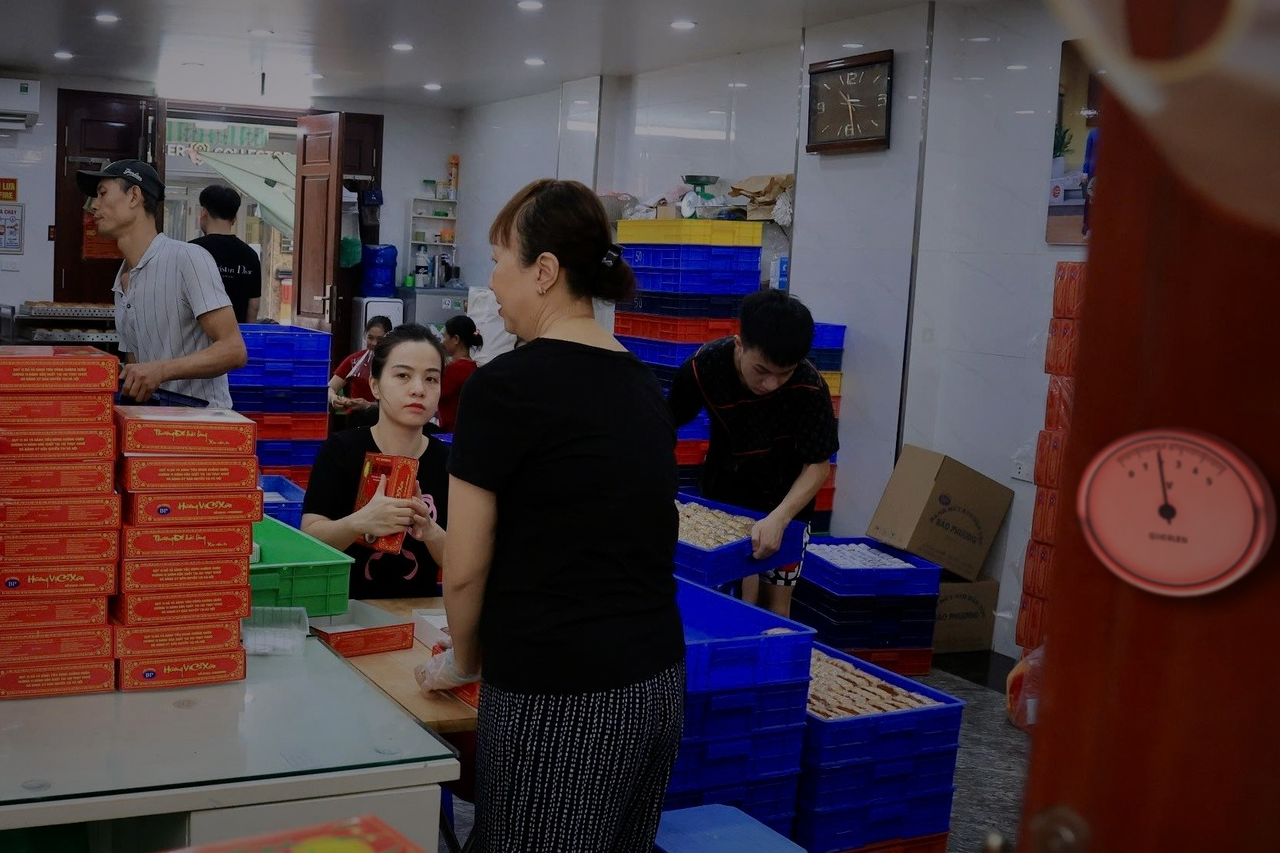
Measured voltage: 2 V
